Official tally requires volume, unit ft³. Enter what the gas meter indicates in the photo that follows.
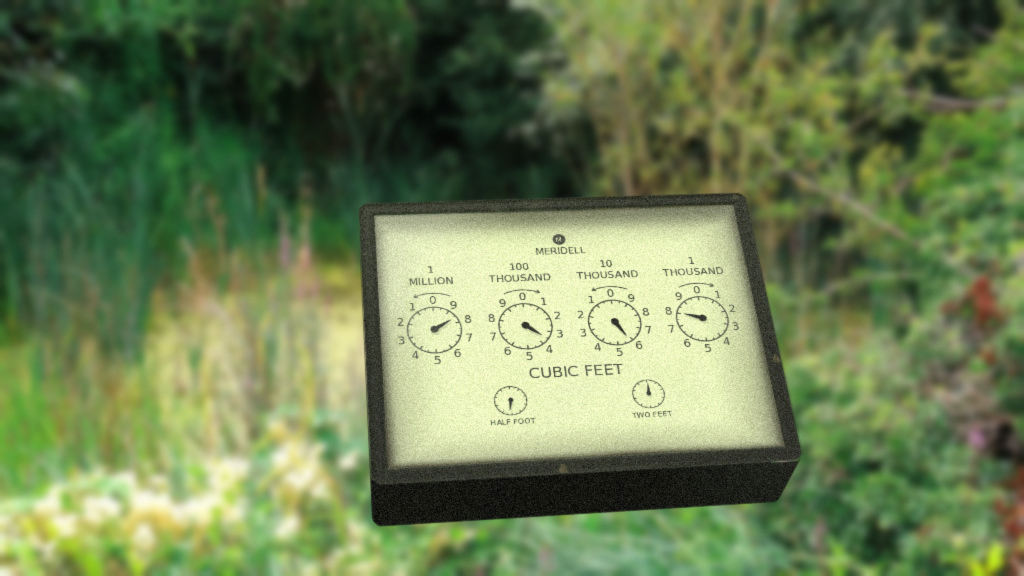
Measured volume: 835800 ft³
